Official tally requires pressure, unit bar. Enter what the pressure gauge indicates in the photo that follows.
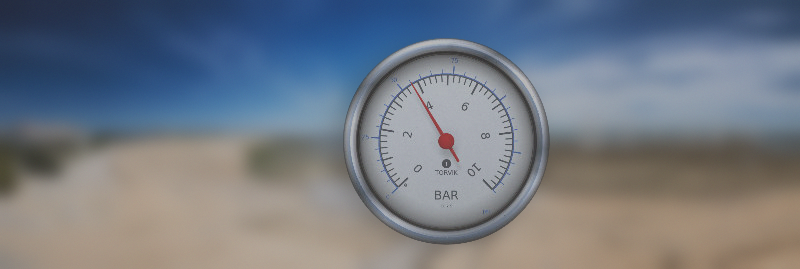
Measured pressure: 3.8 bar
